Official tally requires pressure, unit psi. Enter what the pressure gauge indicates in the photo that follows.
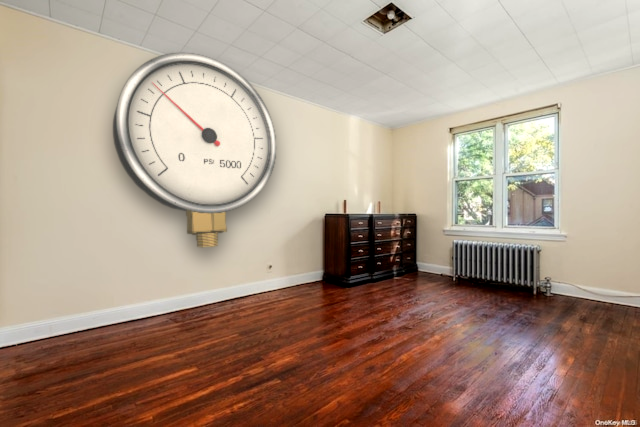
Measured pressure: 1500 psi
